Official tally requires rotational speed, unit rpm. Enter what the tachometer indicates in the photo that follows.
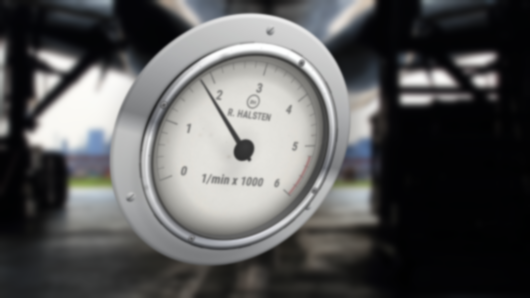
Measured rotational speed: 1800 rpm
